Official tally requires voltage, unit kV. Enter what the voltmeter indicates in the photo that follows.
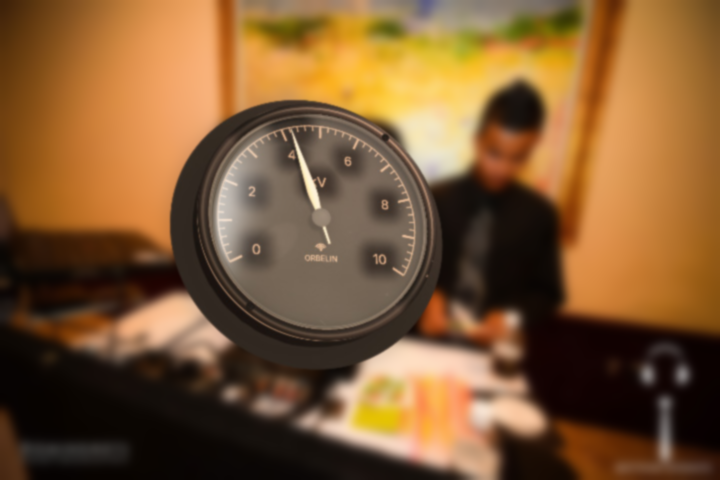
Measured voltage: 4.2 kV
